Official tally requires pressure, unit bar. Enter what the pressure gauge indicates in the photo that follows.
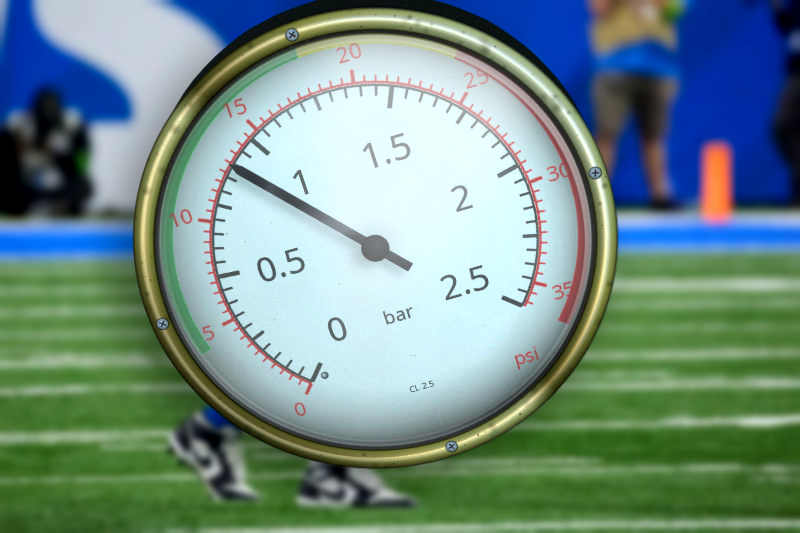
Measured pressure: 0.9 bar
